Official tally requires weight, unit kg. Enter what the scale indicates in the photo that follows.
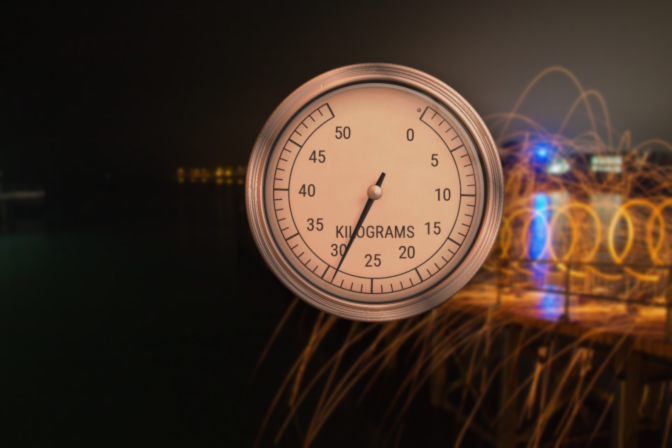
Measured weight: 29 kg
